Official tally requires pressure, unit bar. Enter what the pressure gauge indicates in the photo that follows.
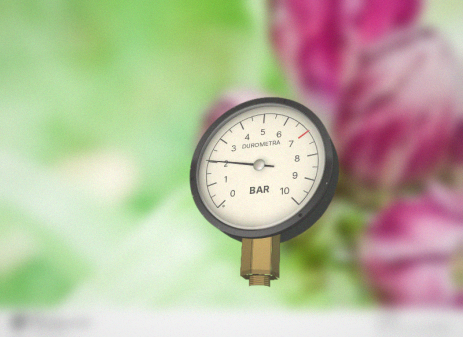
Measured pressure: 2 bar
